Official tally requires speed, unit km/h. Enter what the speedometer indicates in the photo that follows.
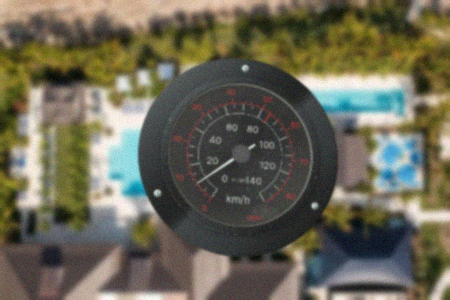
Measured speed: 10 km/h
